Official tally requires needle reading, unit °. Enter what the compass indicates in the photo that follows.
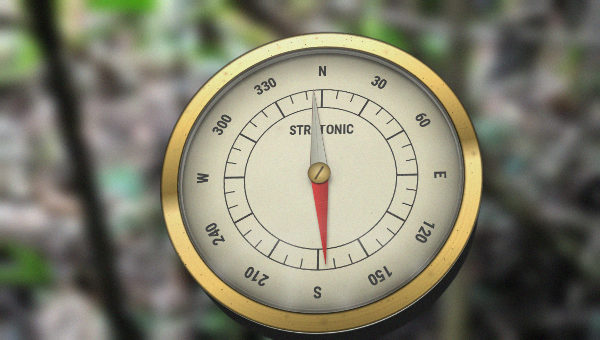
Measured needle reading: 175 °
